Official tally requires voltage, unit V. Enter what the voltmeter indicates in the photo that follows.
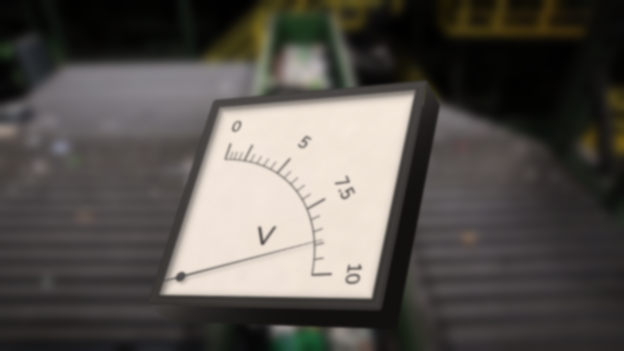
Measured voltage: 9 V
